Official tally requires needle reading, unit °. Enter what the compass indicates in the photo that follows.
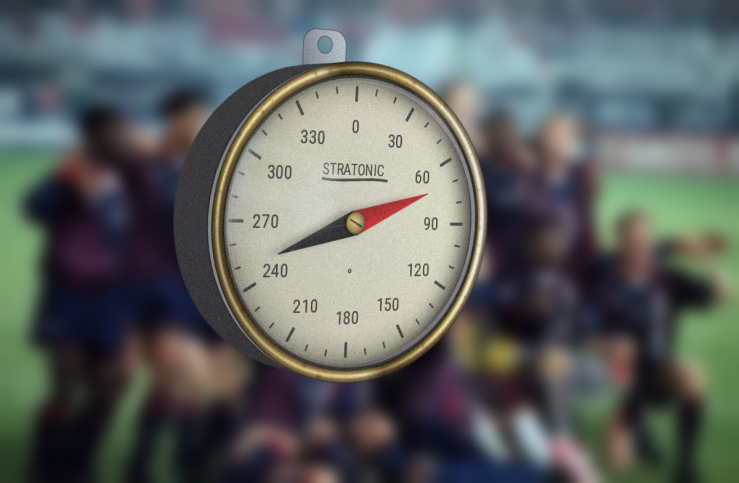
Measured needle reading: 70 °
